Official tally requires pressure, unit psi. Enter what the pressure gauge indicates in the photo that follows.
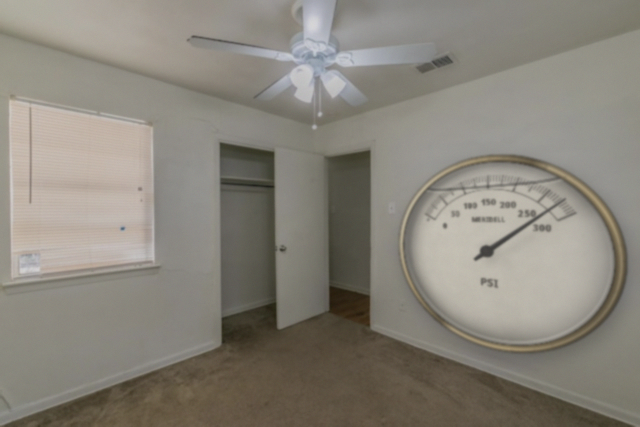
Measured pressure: 275 psi
